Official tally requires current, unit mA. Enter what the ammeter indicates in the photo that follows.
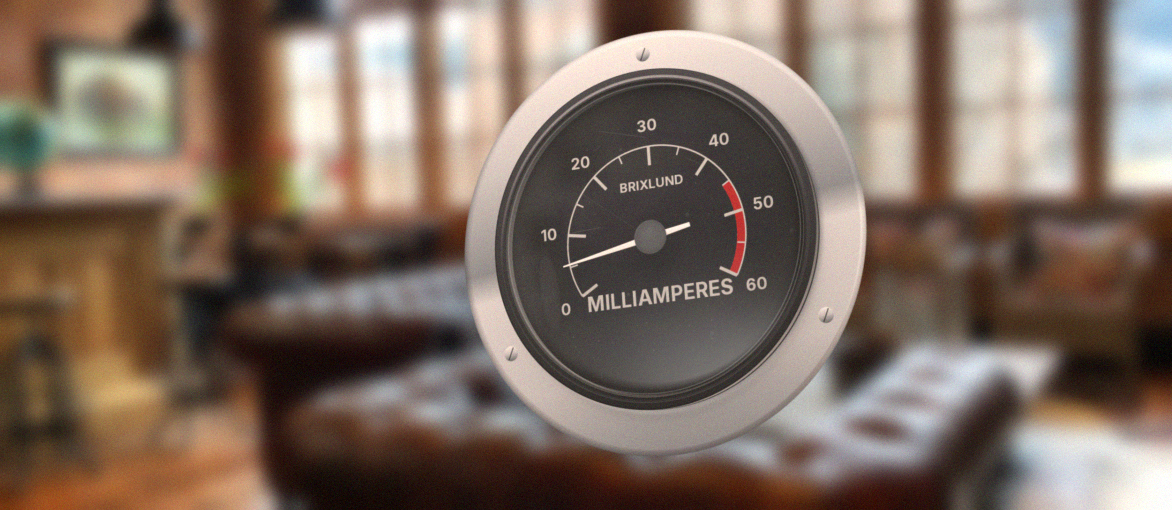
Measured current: 5 mA
